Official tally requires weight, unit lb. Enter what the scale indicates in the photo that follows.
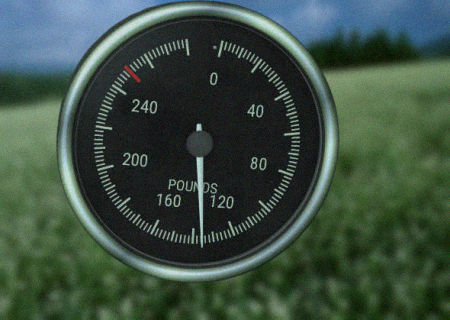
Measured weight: 136 lb
